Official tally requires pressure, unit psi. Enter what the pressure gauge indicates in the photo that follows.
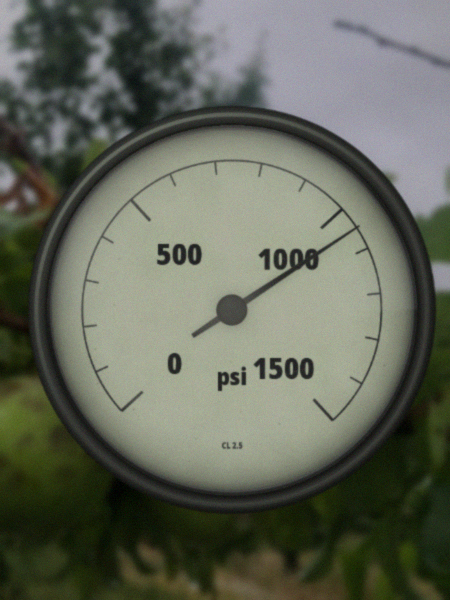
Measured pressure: 1050 psi
